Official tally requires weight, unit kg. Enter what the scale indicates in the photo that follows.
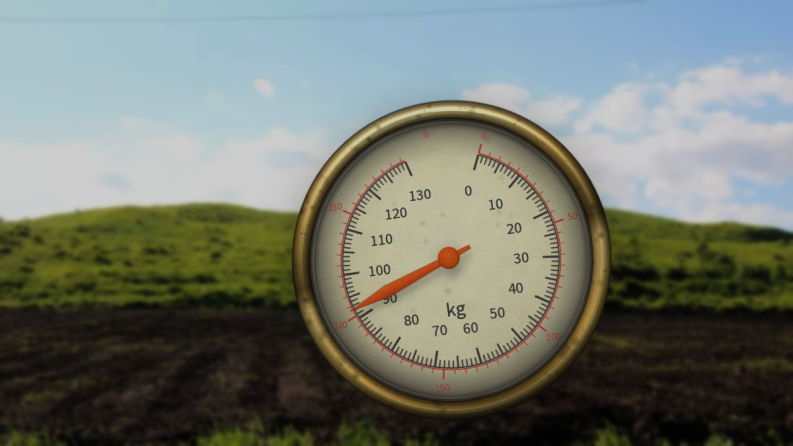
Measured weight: 92 kg
